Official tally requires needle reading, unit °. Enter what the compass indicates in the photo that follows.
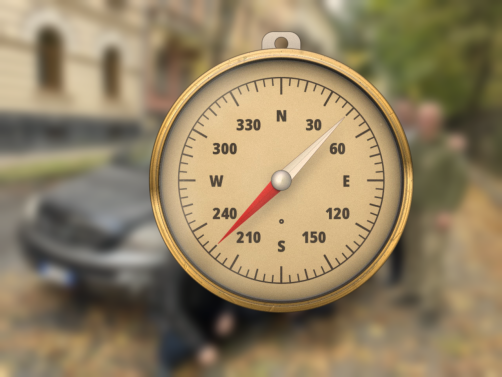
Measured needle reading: 225 °
